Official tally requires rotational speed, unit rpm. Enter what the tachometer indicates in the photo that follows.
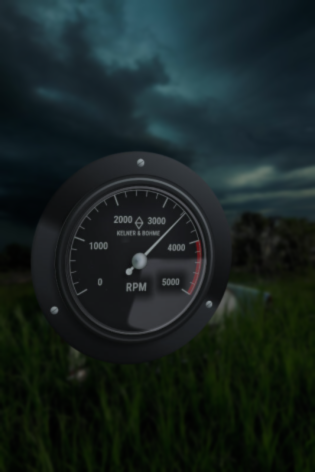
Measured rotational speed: 3400 rpm
